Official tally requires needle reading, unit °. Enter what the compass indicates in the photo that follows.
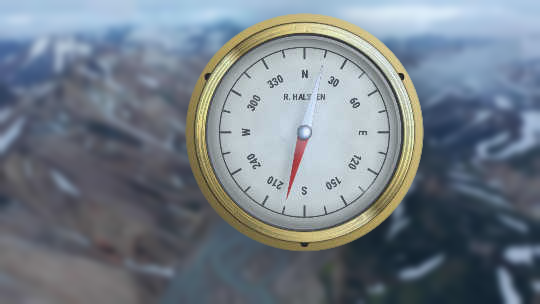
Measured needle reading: 195 °
